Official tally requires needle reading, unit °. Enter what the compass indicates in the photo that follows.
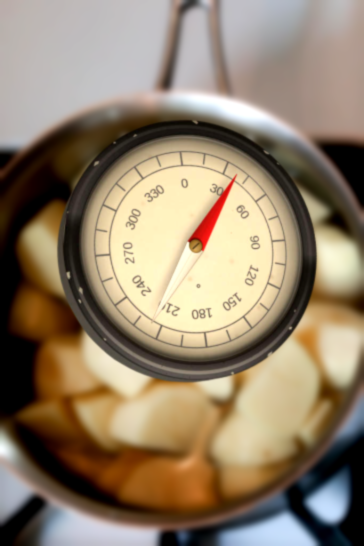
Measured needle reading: 37.5 °
